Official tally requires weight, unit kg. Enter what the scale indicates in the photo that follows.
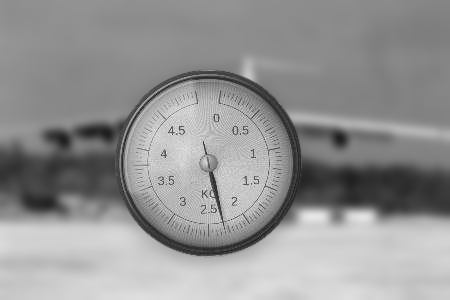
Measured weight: 2.3 kg
